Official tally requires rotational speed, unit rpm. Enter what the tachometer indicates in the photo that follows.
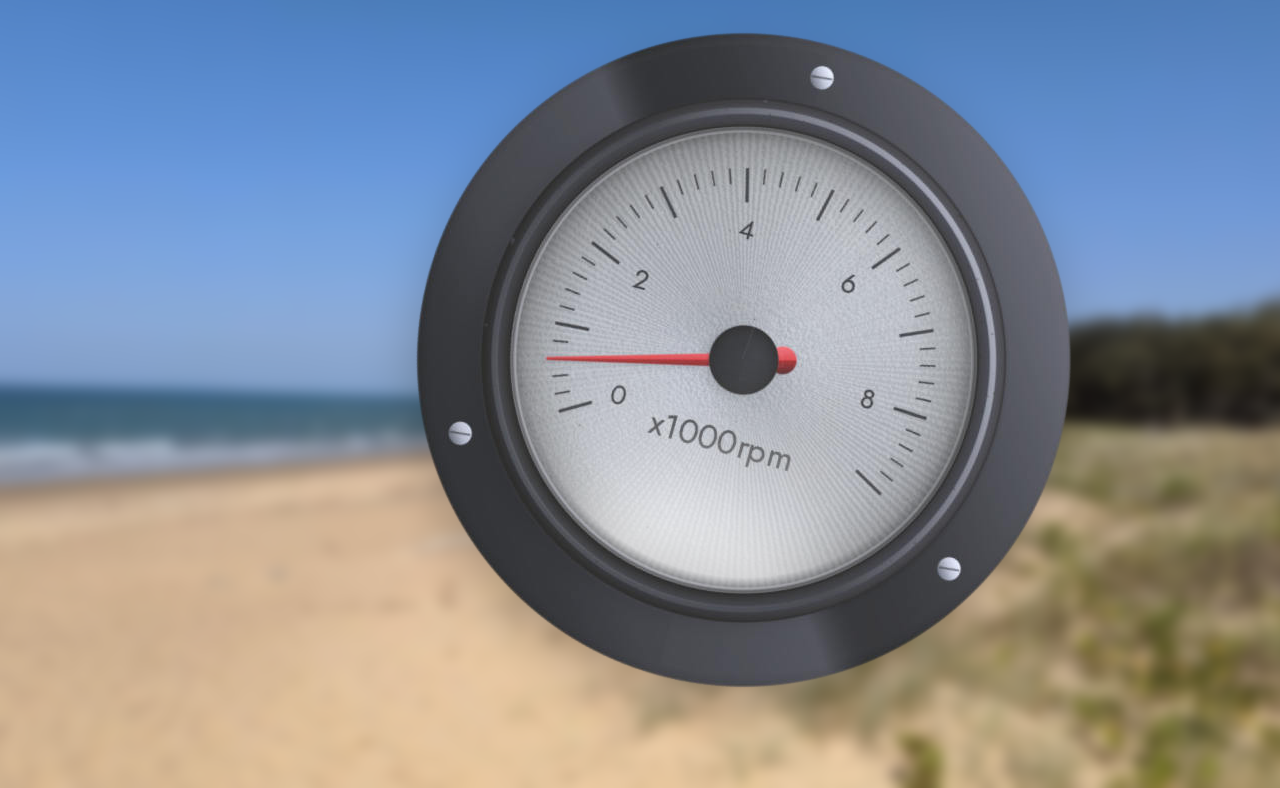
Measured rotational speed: 600 rpm
